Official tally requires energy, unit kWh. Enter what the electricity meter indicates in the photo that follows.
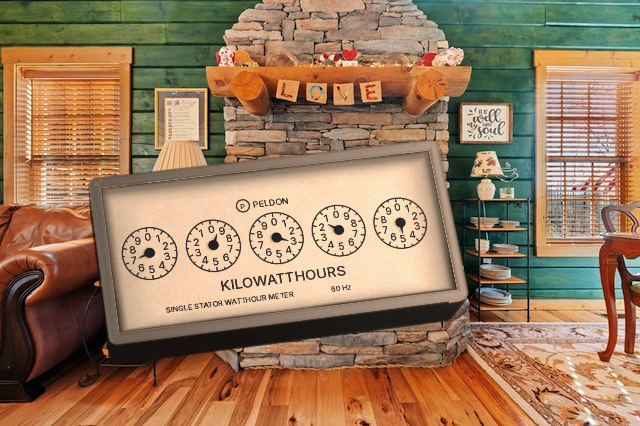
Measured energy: 69315 kWh
